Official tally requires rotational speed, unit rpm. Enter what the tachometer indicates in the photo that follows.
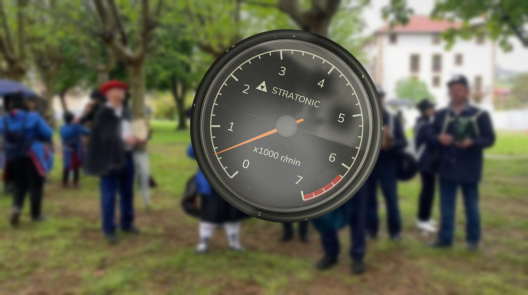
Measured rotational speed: 500 rpm
